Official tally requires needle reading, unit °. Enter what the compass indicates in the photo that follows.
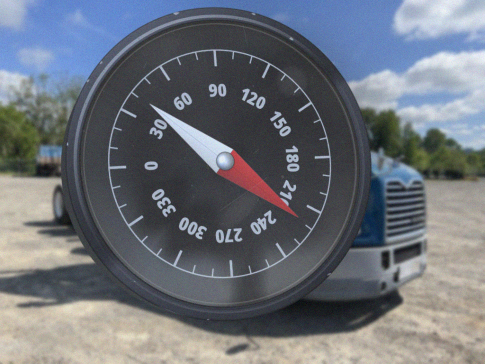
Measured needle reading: 220 °
